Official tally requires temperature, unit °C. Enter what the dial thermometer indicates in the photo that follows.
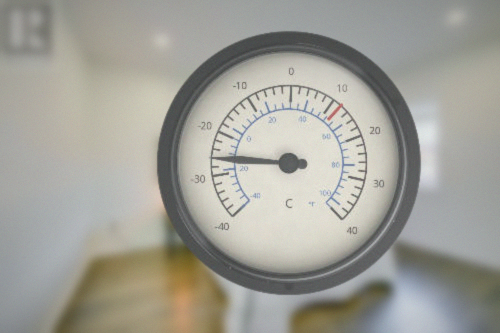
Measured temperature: -26 °C
